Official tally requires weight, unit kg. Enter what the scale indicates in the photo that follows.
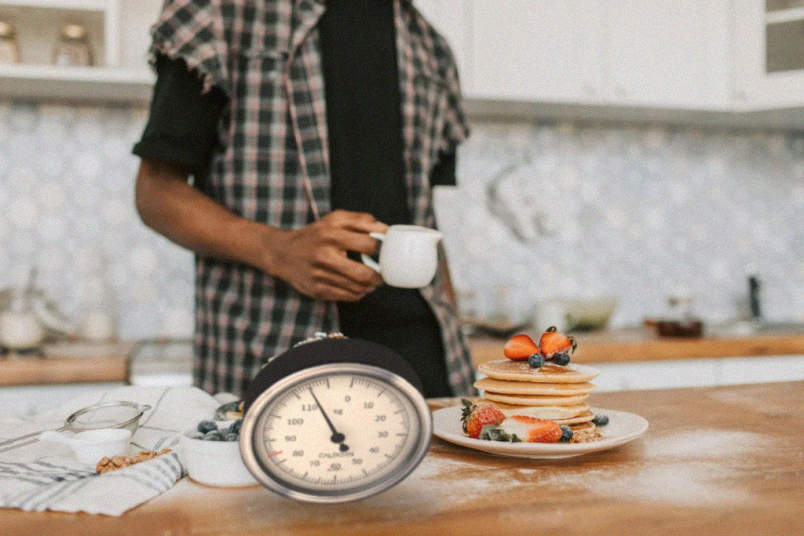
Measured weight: 115 kg
